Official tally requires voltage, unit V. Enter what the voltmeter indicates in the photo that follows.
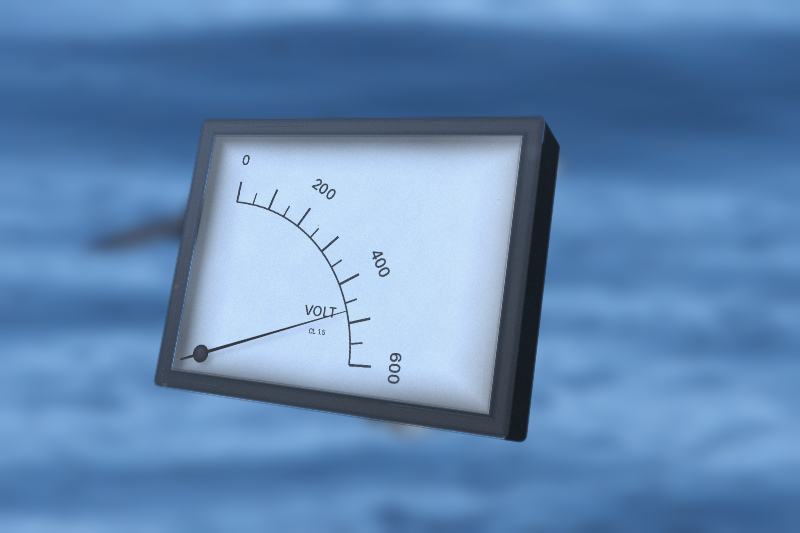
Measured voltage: 475 V
